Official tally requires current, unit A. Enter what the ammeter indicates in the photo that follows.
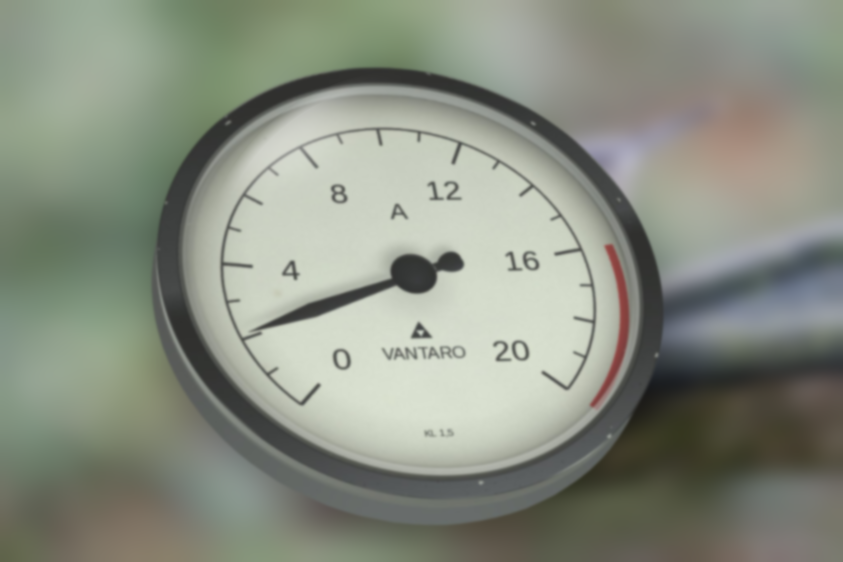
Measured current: 2 A
